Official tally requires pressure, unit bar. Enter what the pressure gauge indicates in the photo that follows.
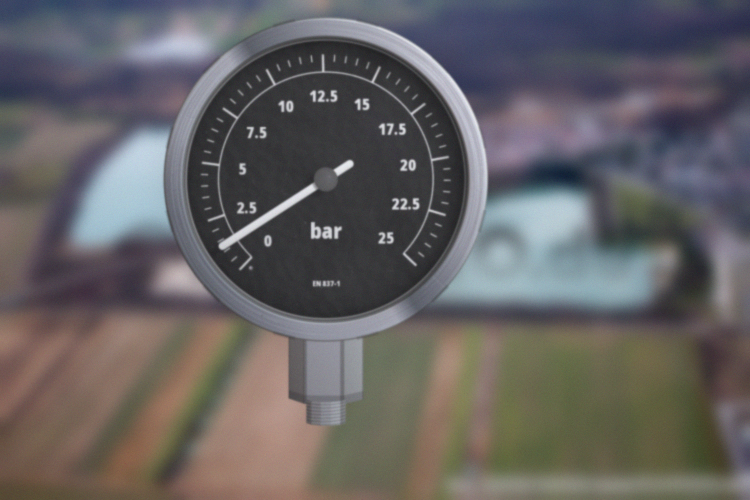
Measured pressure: 1.25 bar
